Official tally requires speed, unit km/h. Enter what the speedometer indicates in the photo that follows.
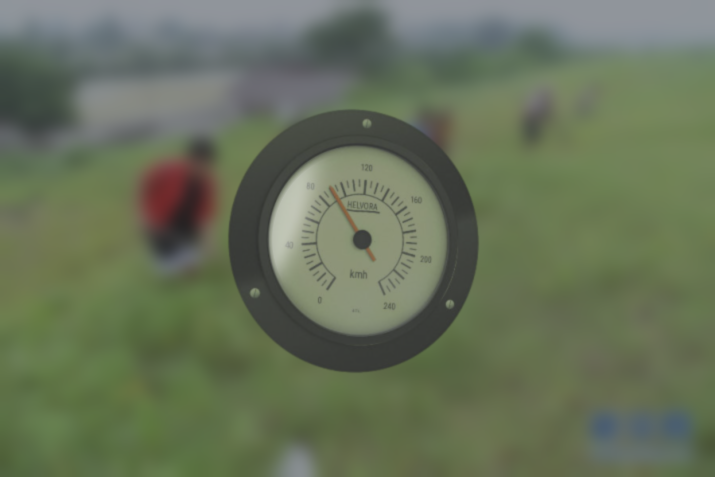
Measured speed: 90 km/h
